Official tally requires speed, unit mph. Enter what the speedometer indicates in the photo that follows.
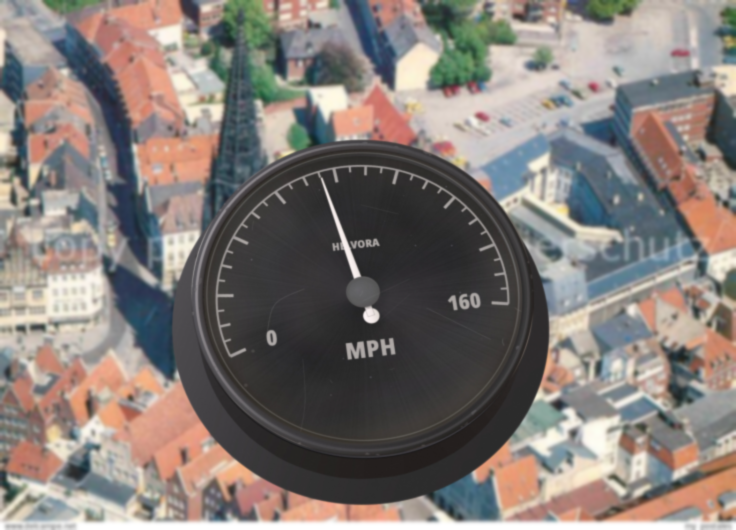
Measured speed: 75 mph
